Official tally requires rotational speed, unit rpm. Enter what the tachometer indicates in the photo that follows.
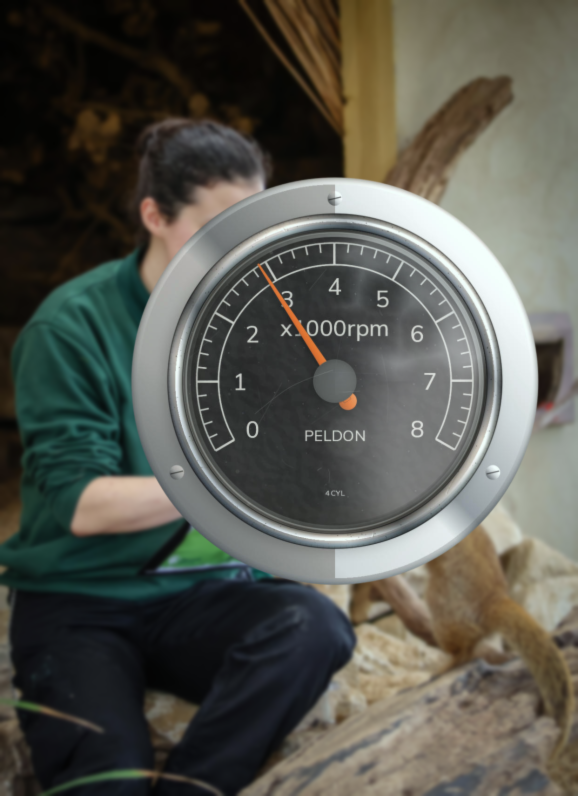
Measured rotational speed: 2900 rpm
